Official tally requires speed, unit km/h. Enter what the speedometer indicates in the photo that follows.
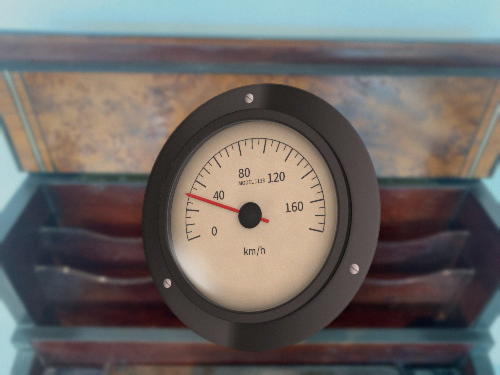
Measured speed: 30 km/h
